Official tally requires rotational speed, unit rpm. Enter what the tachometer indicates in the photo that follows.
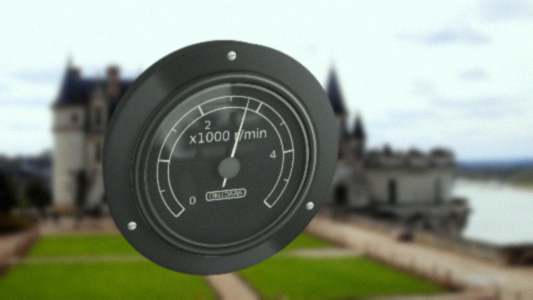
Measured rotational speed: 2750 rpm
